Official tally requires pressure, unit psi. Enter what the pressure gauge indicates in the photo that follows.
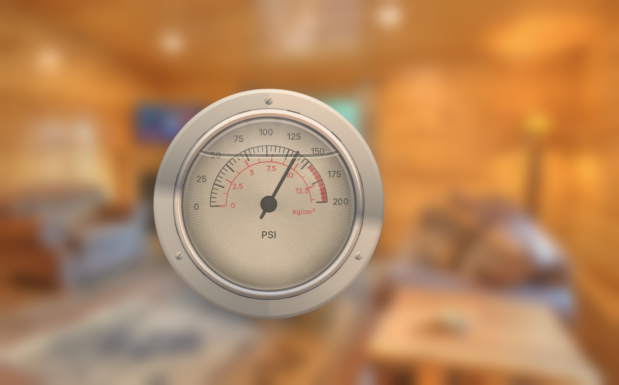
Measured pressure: 135 psi
